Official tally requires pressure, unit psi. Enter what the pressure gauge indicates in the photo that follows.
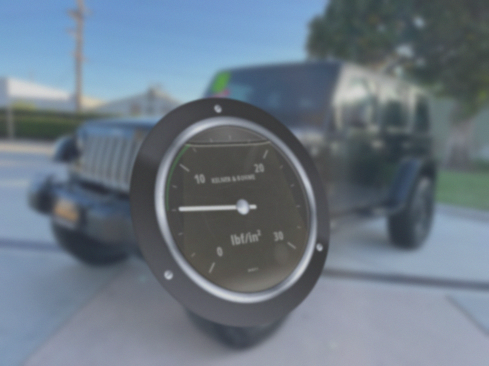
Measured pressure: 6 psi
